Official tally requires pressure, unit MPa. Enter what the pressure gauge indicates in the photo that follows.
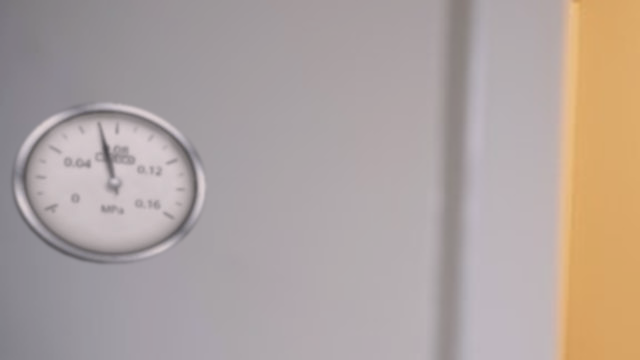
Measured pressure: 0.07 MPa
